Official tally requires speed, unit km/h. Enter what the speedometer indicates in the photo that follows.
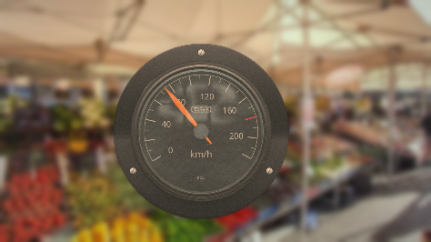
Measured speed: 75 km/h
